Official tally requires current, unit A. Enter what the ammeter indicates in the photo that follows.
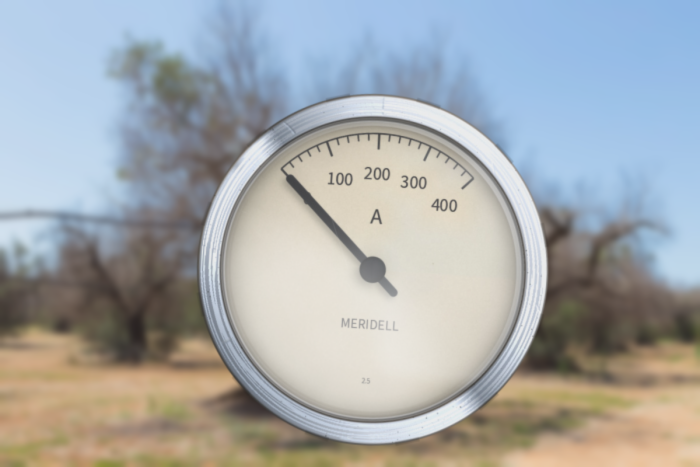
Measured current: 0 A
